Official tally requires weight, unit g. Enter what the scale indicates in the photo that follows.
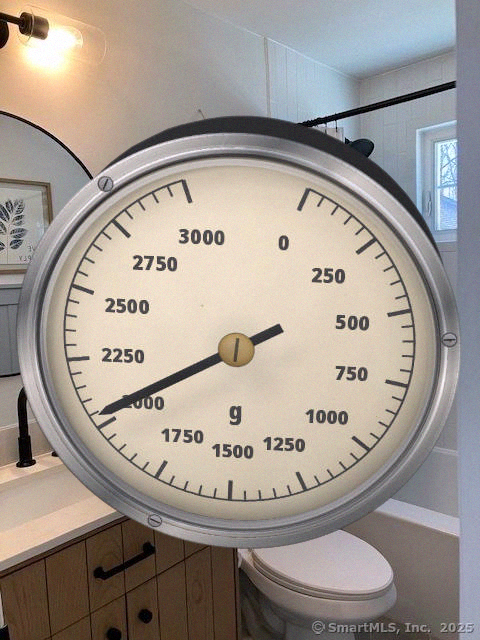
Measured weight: 2050 g
